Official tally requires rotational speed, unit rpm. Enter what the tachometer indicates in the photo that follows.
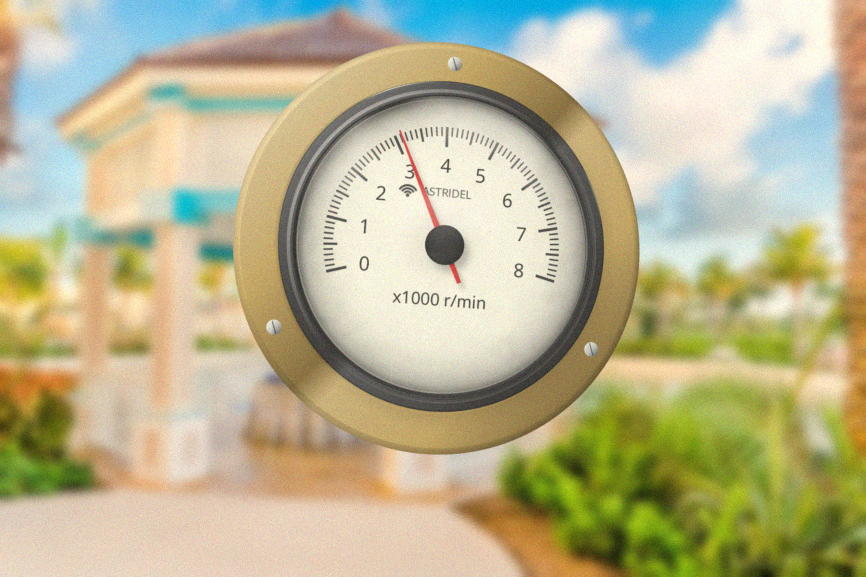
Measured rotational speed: 3100 rpm
